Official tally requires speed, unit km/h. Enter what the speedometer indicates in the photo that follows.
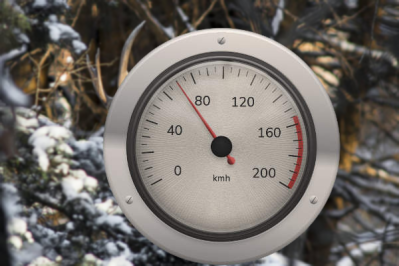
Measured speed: 70 km/h
